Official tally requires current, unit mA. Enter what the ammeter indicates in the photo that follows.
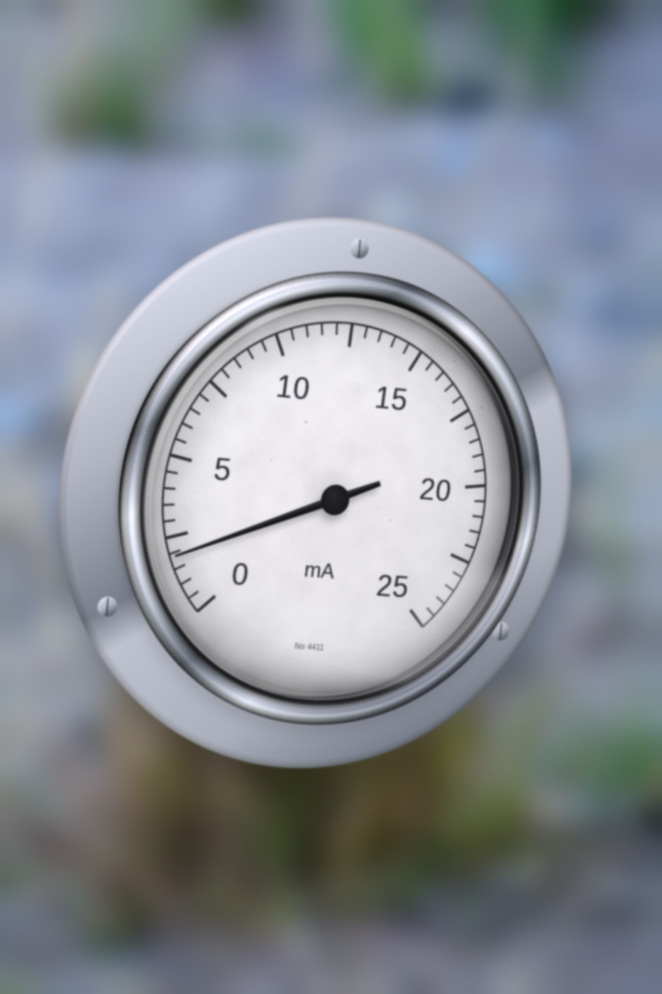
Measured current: 2 mA
